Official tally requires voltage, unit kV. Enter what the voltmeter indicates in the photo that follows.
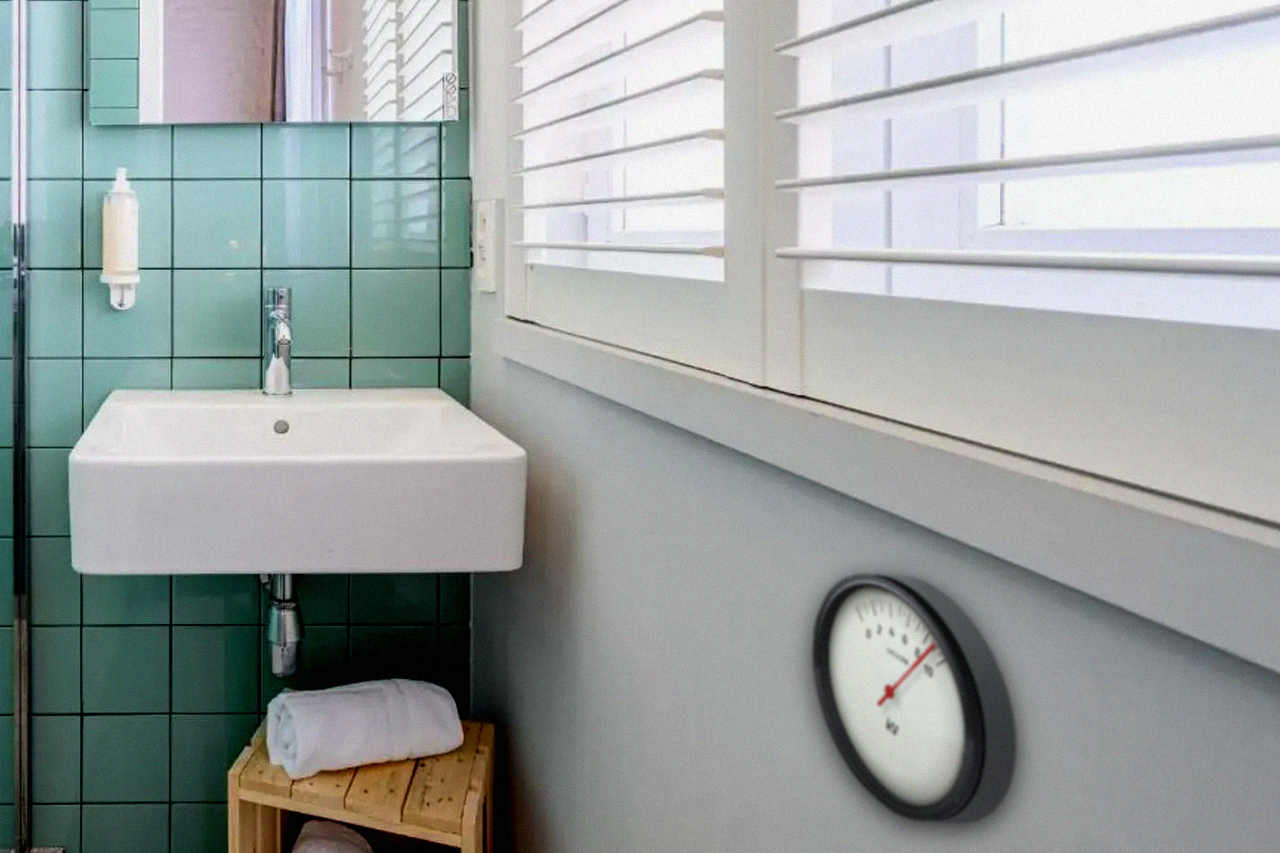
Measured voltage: 9 kV
